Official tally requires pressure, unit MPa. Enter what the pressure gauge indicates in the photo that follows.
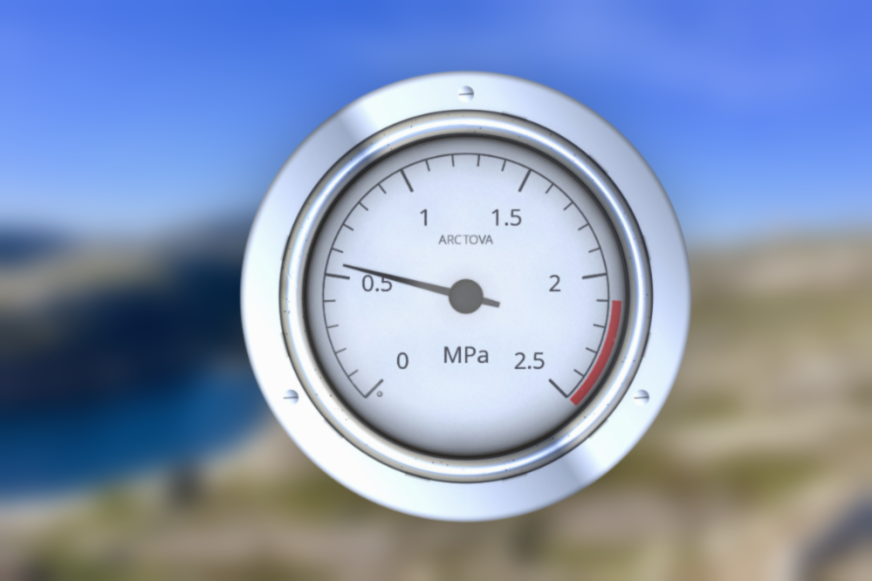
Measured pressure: 0.55 MPa
